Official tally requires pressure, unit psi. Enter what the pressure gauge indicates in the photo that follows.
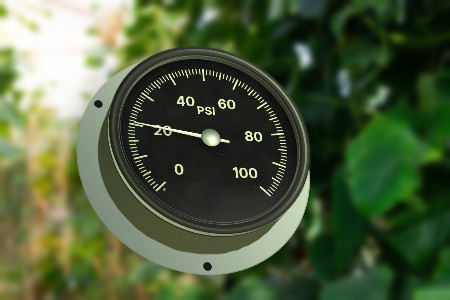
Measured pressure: 20 psi
